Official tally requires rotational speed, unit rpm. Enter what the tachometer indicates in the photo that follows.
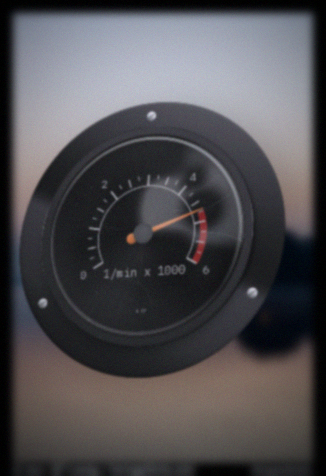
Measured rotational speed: 4750 rpm
